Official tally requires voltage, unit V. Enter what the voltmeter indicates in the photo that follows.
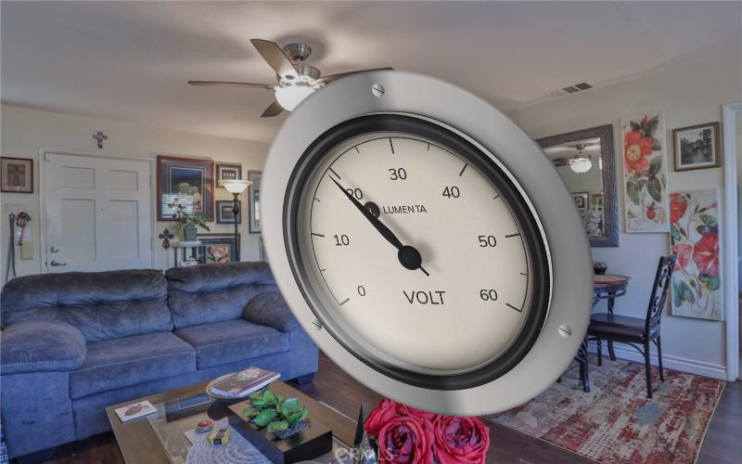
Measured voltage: 20 V
